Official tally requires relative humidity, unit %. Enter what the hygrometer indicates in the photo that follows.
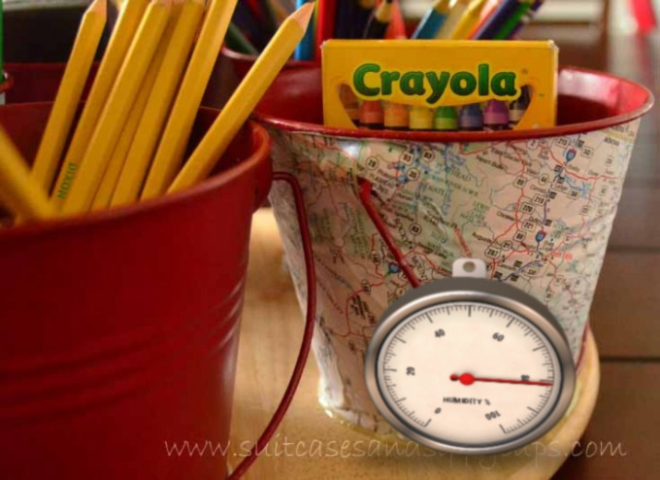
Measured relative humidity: 80 %
